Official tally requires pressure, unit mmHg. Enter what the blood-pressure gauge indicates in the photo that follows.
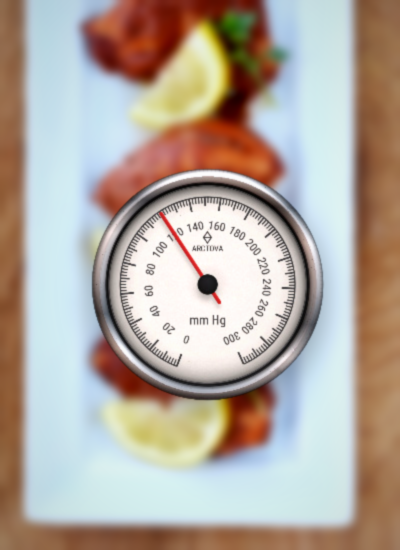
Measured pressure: 120 mmHg
